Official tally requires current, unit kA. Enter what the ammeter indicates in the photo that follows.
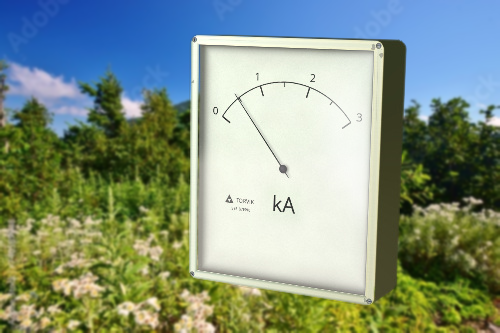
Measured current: 0.5 kA
